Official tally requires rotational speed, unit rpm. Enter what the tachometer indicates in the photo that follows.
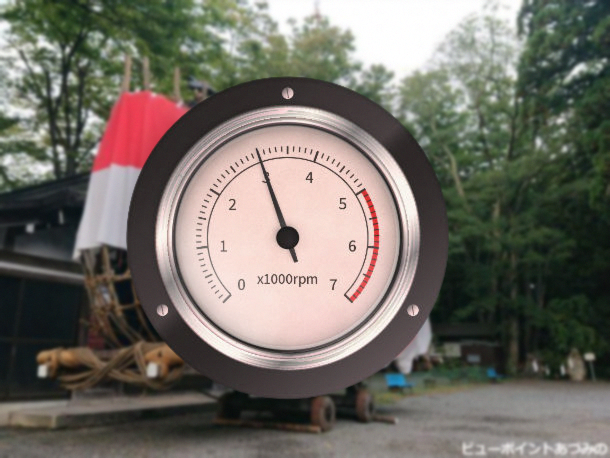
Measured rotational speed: 3000 rpm
